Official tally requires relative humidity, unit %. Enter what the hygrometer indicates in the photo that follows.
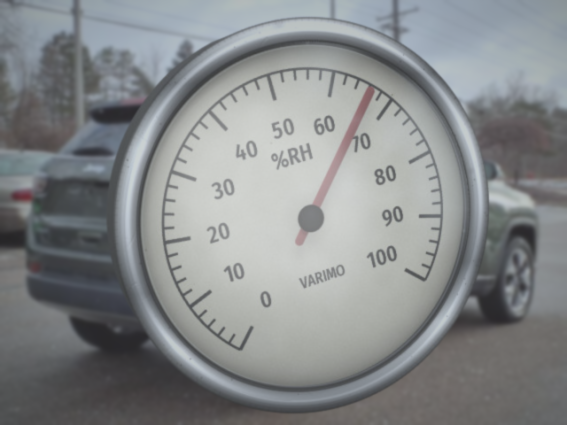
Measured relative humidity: 66 %
